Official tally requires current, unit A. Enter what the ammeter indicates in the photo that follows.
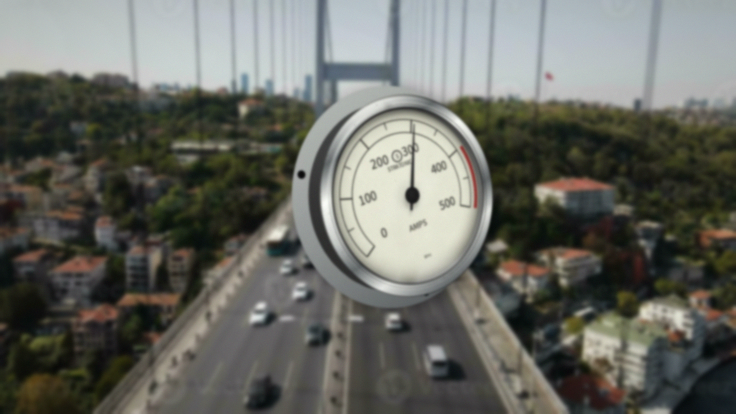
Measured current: 300 A
